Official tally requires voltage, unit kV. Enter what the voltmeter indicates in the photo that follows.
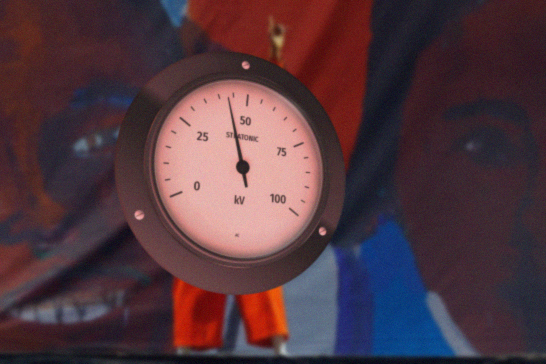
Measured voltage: 42.5 kV
